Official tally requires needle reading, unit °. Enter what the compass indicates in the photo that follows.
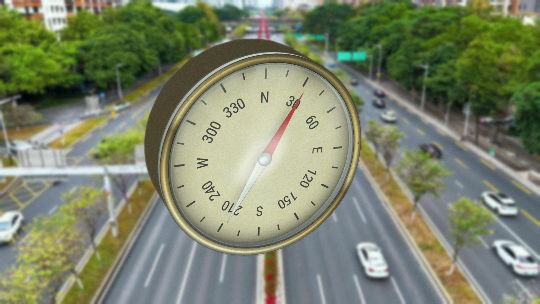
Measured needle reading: 30 °
